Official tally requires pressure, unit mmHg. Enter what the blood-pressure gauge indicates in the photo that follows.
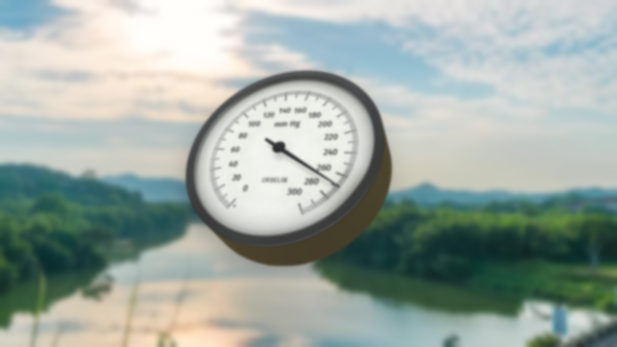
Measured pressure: 270 mmHg
